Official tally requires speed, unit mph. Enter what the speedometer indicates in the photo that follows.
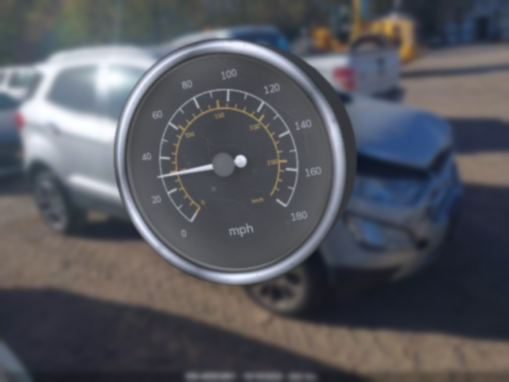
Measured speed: 30 mph
